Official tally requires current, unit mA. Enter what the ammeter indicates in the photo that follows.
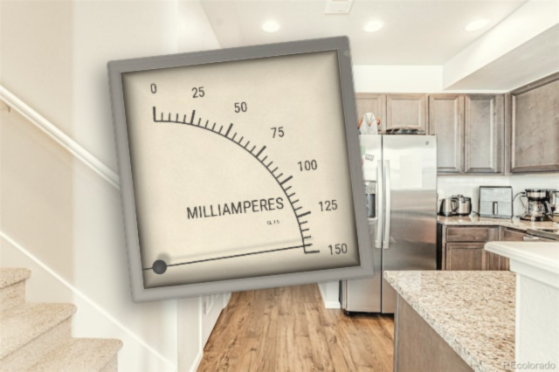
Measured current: 145 mA
